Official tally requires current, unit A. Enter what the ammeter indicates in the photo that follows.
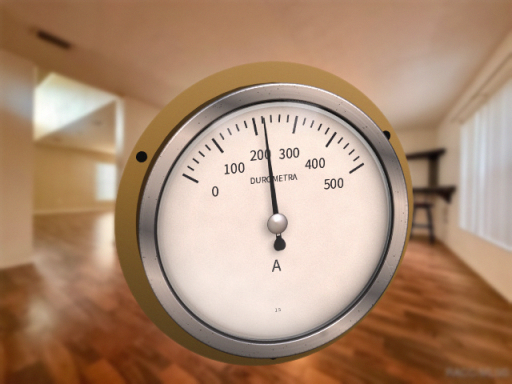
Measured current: 220 A
